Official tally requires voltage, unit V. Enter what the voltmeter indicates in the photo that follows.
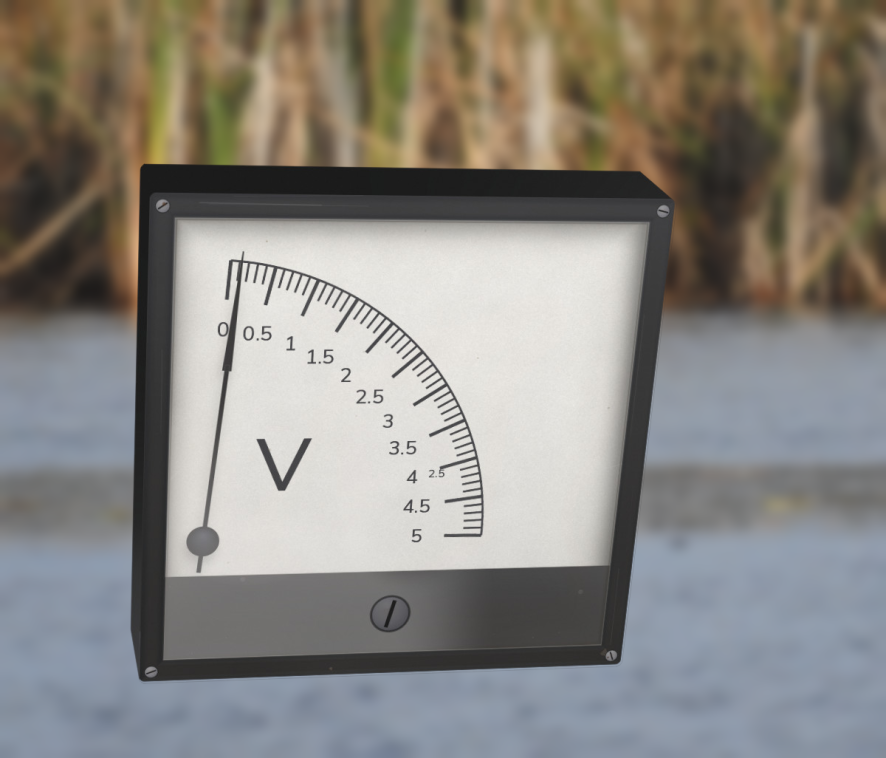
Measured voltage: 0.1 V
